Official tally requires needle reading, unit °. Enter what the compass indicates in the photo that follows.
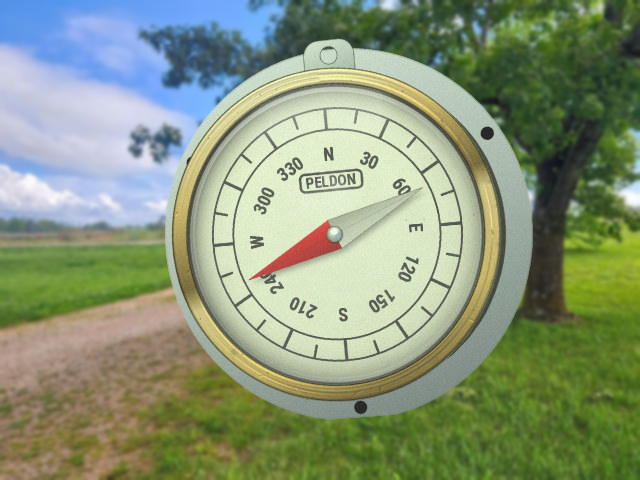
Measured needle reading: 247.5 °
